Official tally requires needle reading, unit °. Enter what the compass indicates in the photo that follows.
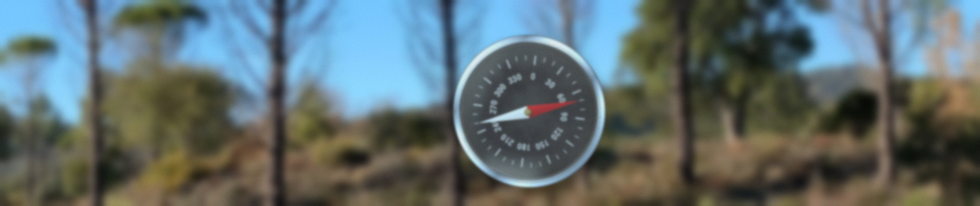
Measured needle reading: 70 °
